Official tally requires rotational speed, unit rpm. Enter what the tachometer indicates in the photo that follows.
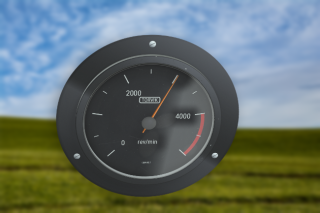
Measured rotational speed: 3000 rpm
